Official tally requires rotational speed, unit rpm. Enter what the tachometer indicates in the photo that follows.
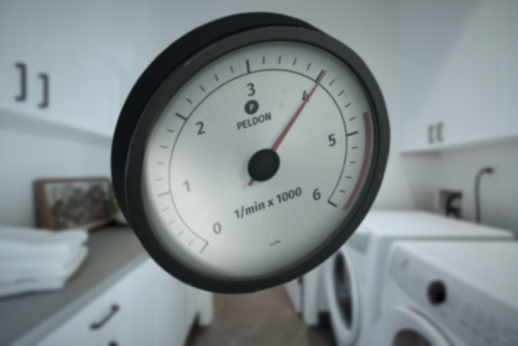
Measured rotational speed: 4000 rpm
